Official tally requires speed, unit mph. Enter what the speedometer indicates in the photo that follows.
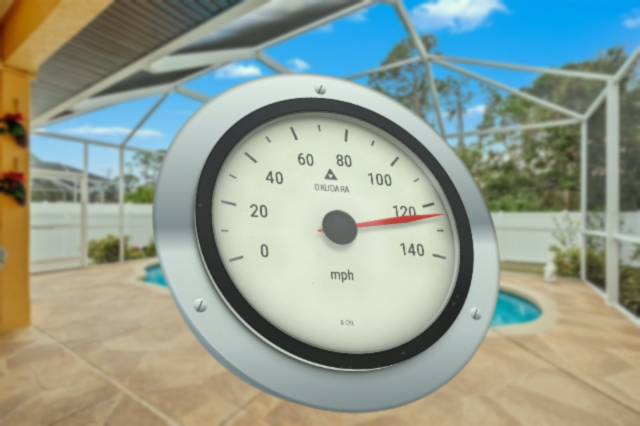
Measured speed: 125 mph
